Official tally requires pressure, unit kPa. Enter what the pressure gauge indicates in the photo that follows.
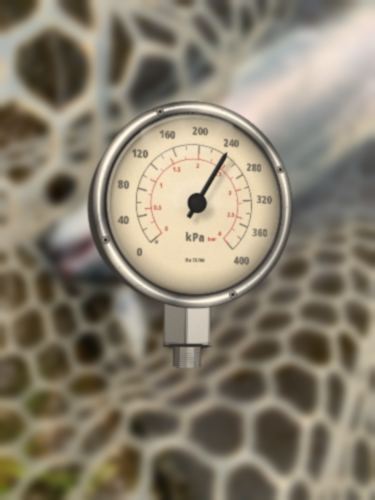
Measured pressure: 240 kPa
